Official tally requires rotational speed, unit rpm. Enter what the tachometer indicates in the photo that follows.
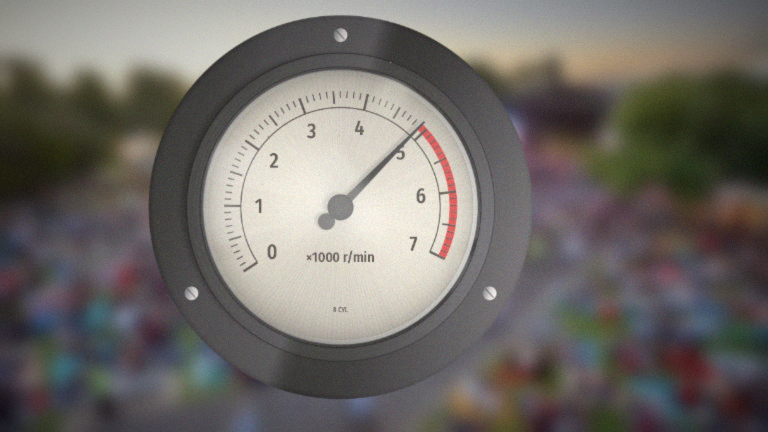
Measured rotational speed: 4900 rpm
